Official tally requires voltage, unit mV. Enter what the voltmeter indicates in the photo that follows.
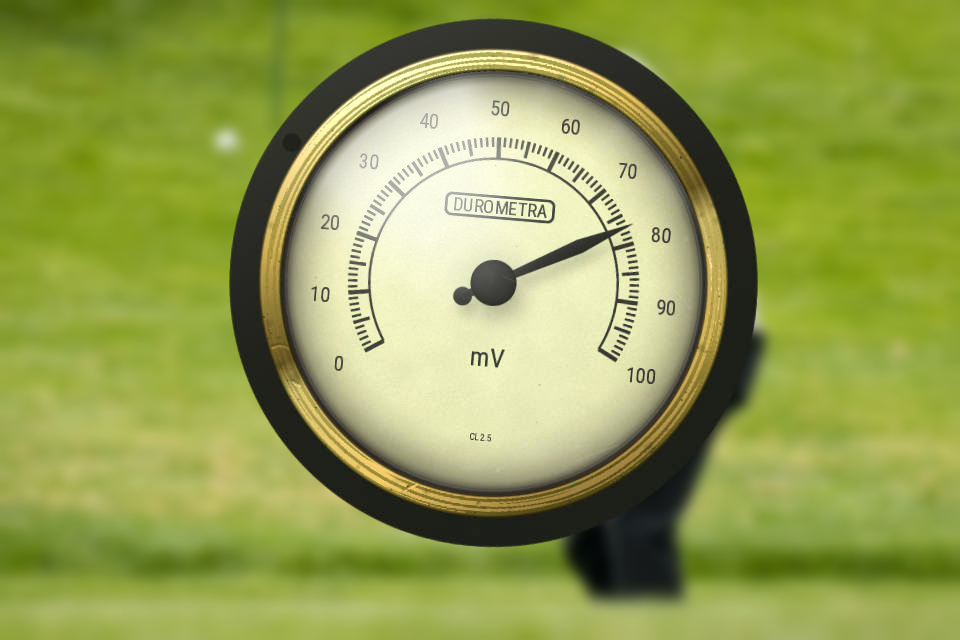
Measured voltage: 77 mV
